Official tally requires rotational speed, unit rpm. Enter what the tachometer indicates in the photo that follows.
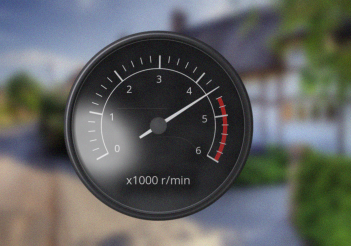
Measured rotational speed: 4400 rpm
